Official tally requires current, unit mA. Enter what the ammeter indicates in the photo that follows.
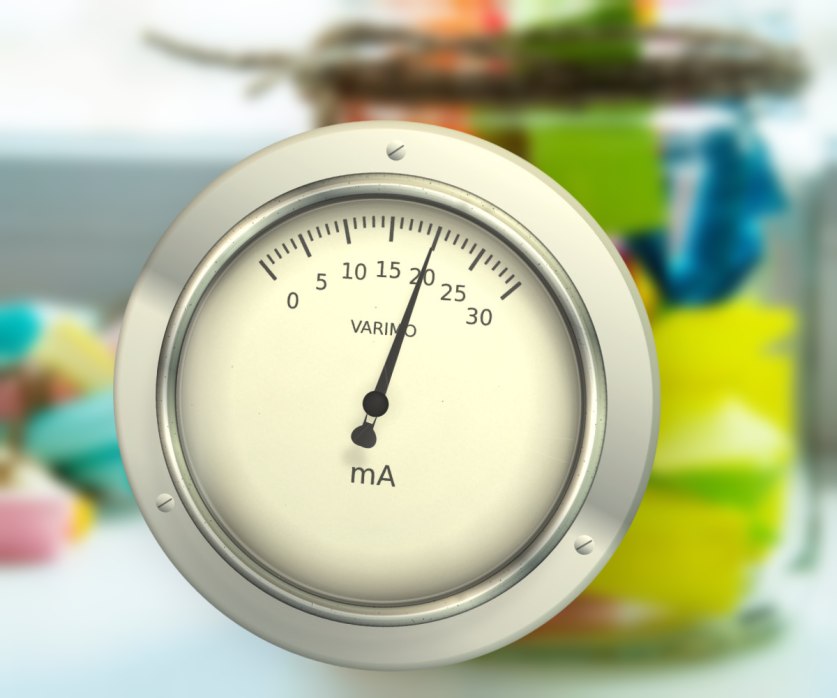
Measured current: 20 mA
